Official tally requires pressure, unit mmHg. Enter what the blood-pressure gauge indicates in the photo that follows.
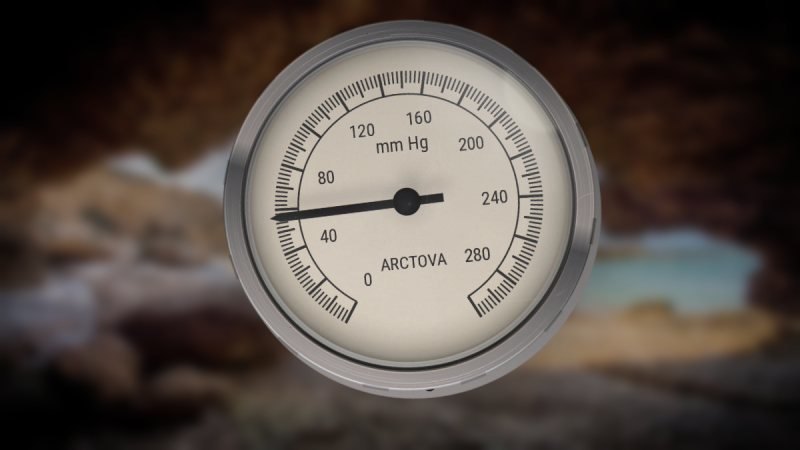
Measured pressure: 56 mmHg
